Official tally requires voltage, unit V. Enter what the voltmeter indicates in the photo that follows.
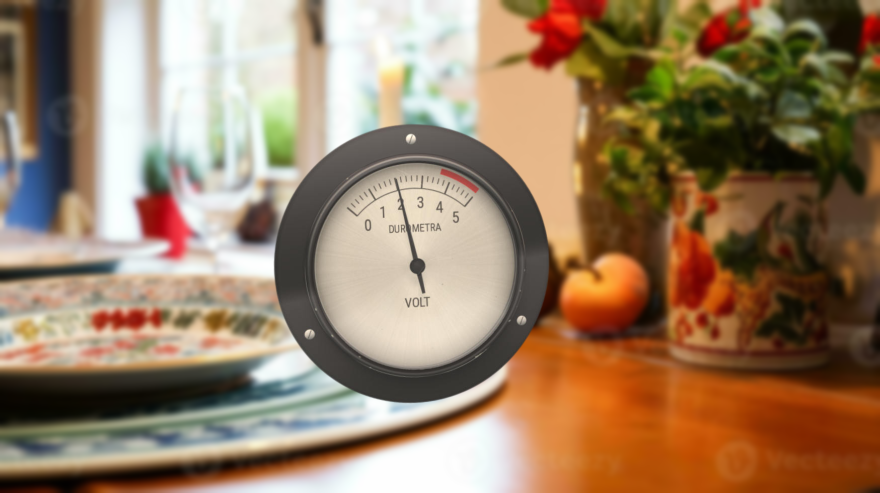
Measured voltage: 2 V
